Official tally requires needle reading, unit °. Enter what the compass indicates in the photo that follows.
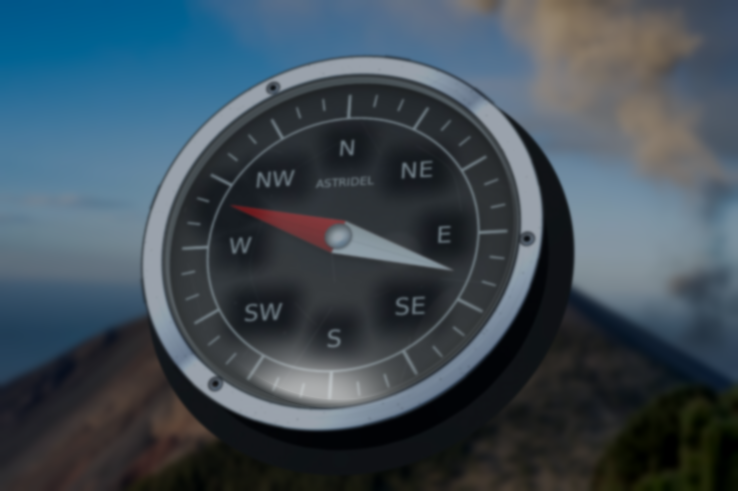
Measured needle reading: 290 °
